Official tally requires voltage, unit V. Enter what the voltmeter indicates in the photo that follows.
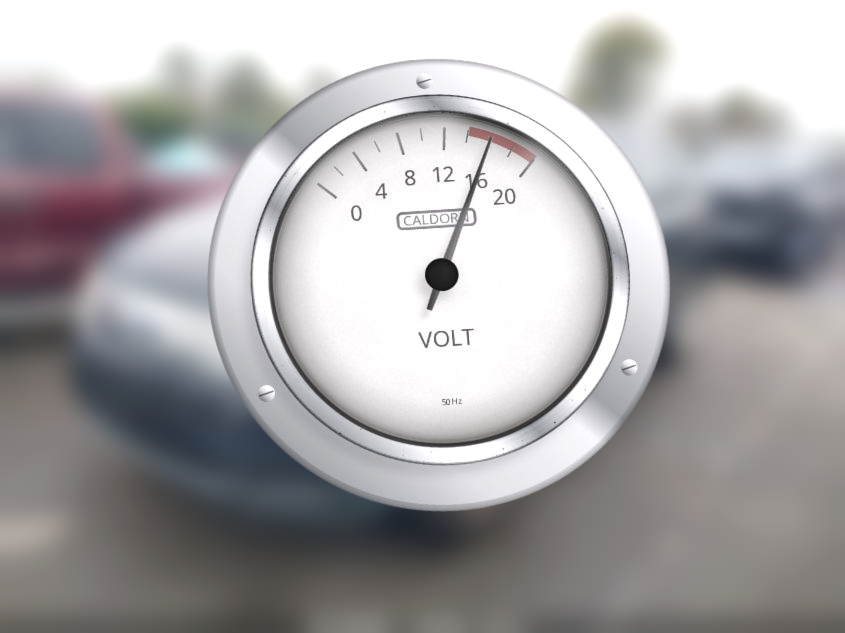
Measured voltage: 16 V
